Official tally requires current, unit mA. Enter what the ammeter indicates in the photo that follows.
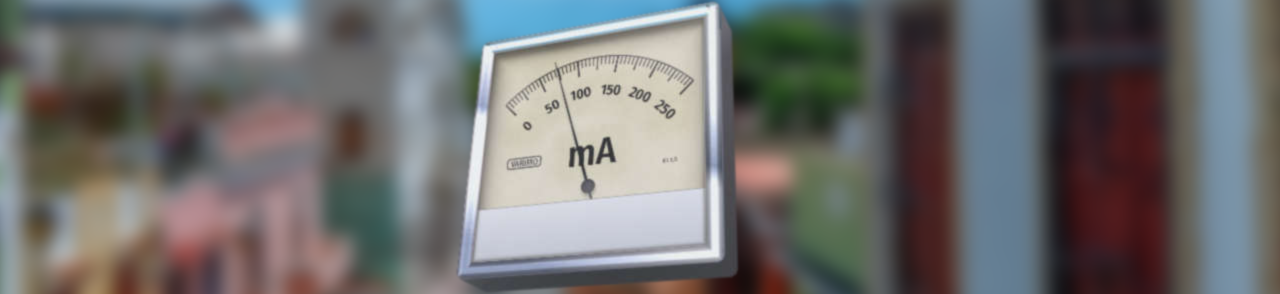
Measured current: 75 mA
